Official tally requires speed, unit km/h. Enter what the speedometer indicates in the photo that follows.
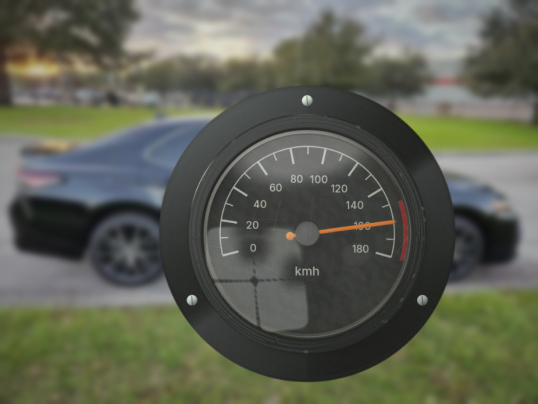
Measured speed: 160 km/h
